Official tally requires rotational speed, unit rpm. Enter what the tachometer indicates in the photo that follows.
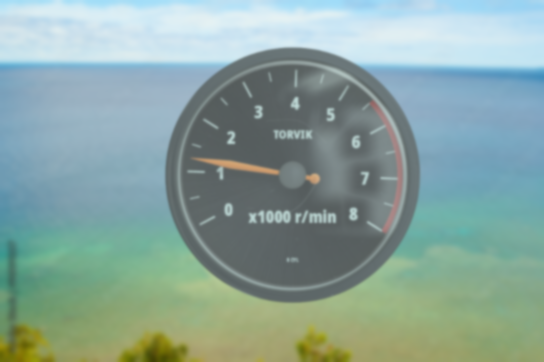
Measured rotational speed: 1250 rpm
